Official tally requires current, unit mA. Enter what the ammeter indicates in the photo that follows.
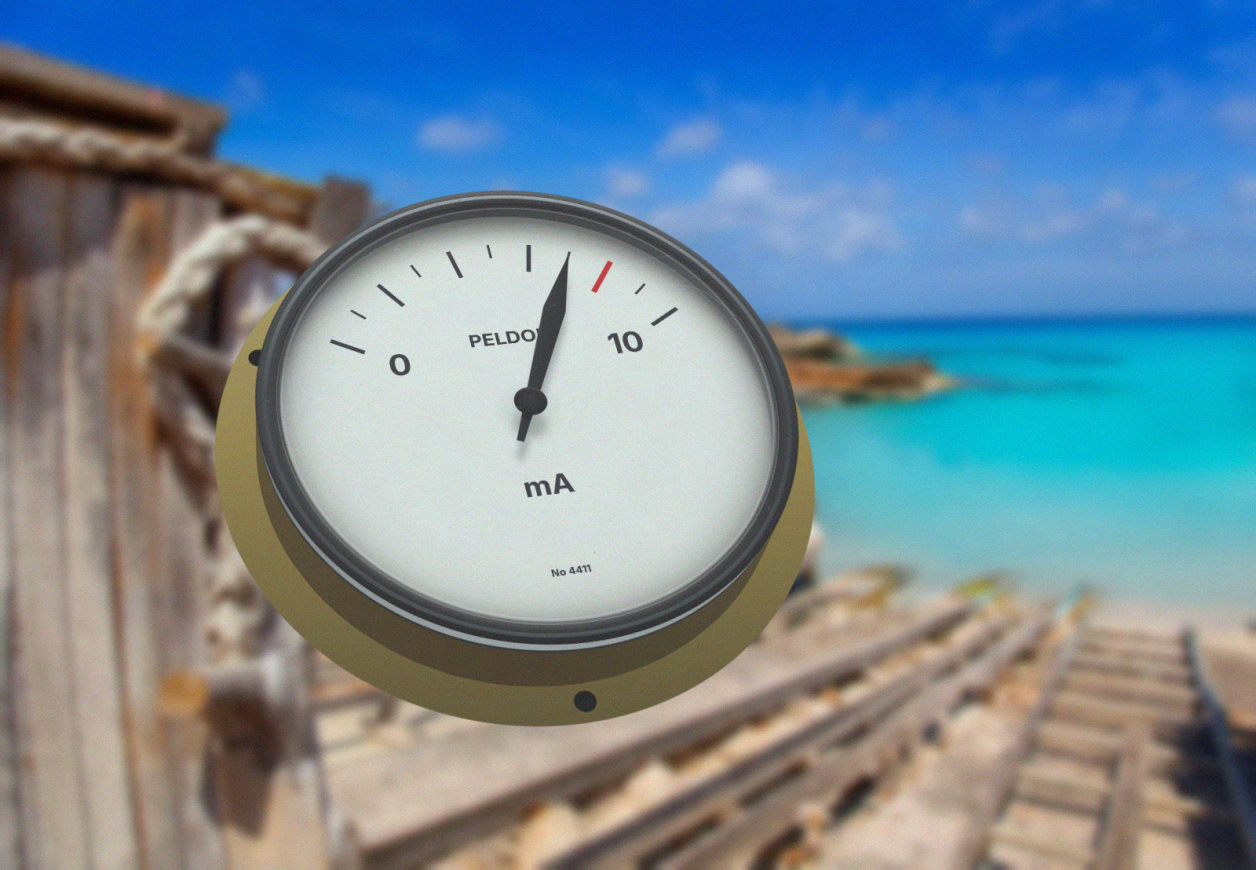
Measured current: 7 mA
